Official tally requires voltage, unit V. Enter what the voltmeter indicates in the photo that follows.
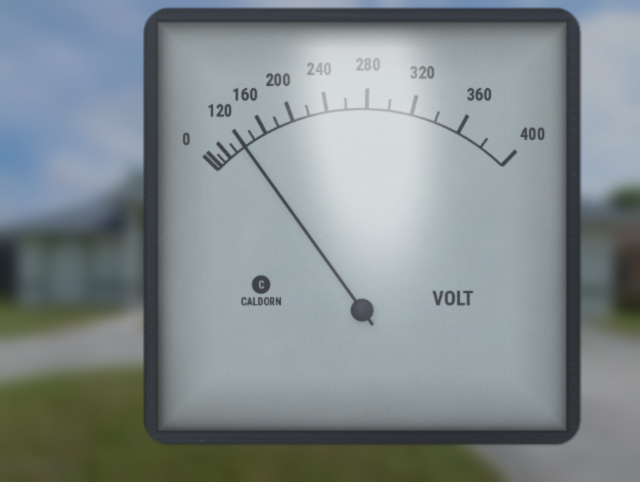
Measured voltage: 120 V
